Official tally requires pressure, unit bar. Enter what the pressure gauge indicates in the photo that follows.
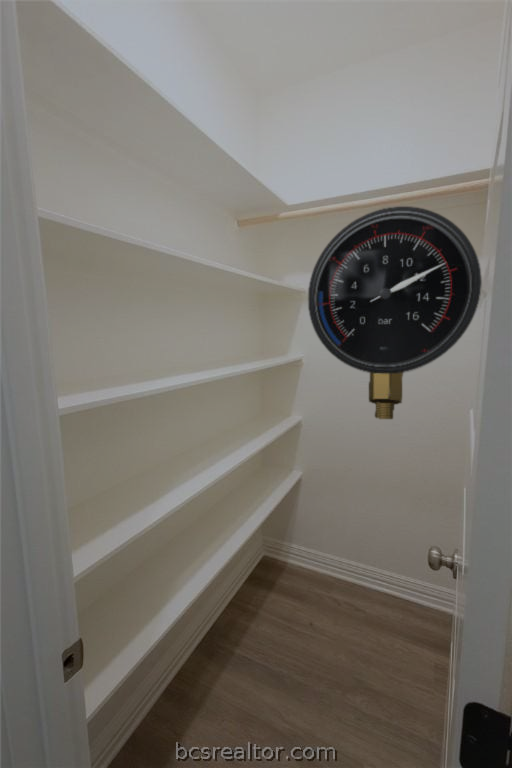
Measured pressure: 12 bar
